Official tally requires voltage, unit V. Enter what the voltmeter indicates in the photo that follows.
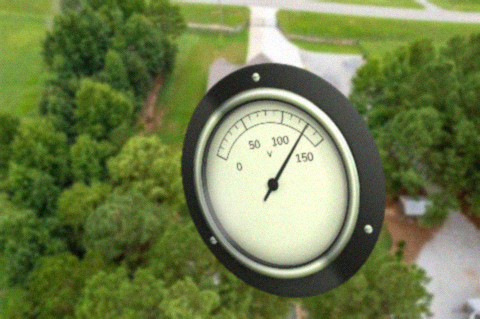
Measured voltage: 130 V
